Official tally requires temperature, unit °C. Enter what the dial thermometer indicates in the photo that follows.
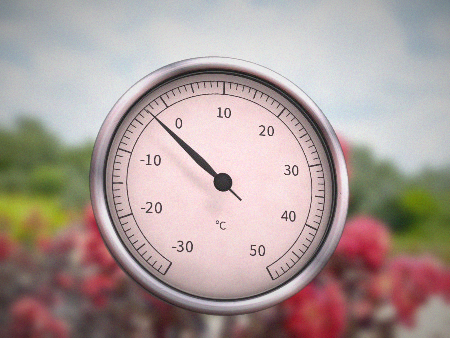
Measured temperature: -3 °C
